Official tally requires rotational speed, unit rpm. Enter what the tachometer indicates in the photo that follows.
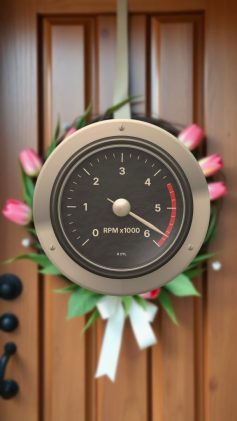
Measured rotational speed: 5700 rpm
